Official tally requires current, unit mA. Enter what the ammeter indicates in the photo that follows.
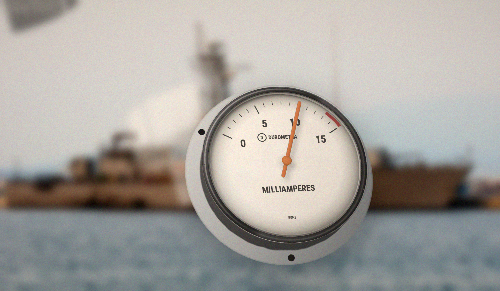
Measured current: 10 mA
